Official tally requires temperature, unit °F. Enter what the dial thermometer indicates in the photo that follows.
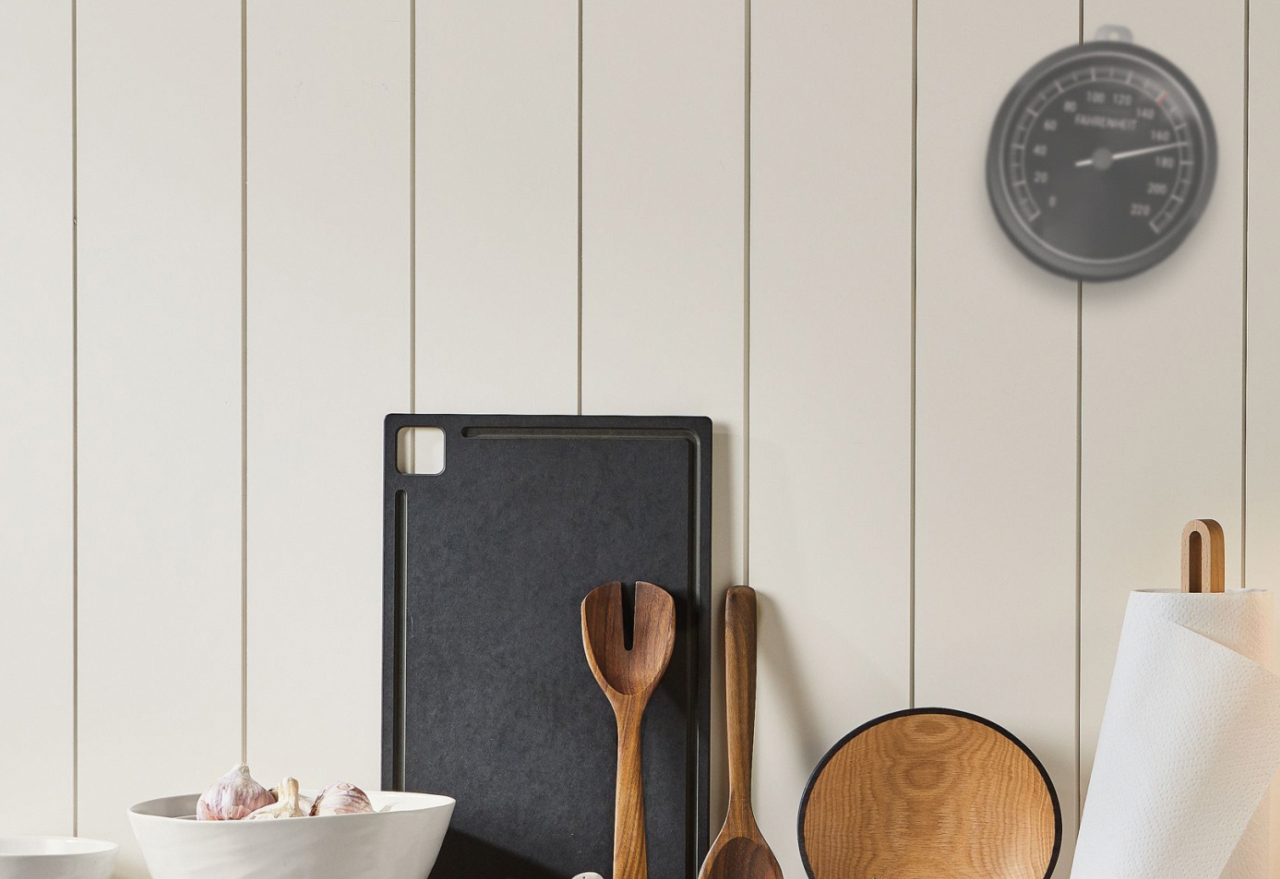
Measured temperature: 170 °F
